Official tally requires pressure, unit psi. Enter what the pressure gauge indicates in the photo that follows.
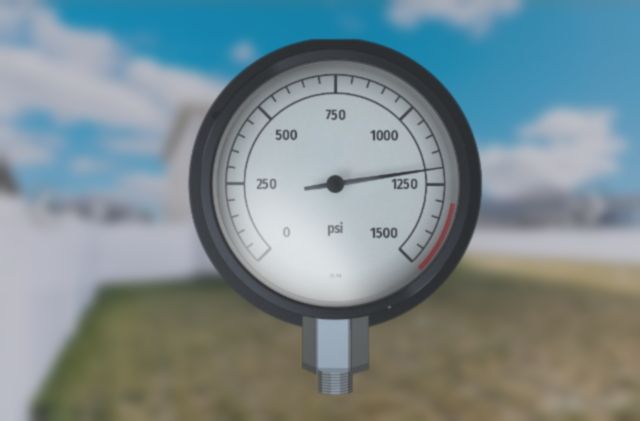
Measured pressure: 1200 psi
